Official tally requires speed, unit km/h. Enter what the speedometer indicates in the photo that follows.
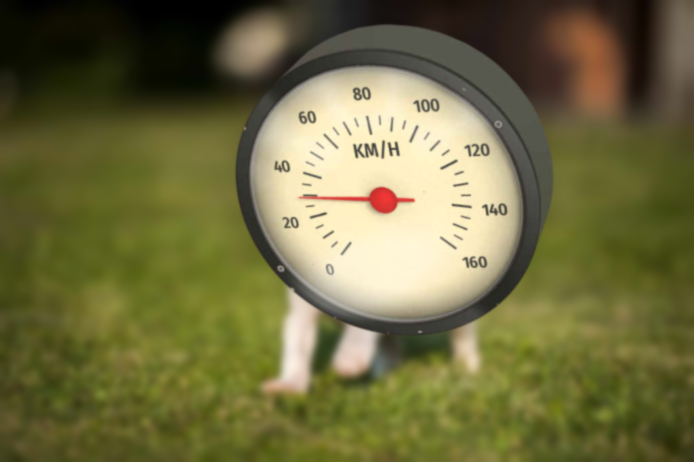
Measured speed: 30 km/h
